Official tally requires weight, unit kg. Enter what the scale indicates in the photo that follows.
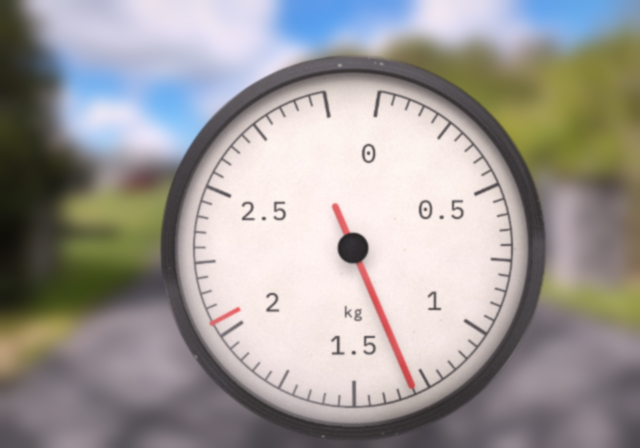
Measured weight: 1.3 kg
